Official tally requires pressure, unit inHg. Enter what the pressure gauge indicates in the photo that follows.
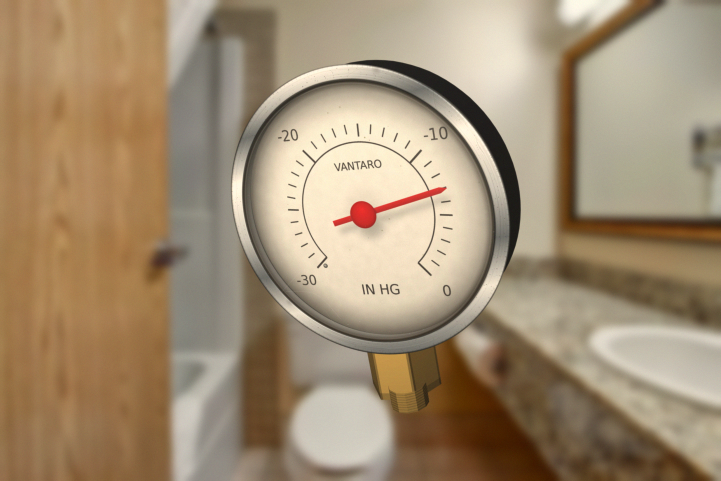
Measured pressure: -7 inHg
